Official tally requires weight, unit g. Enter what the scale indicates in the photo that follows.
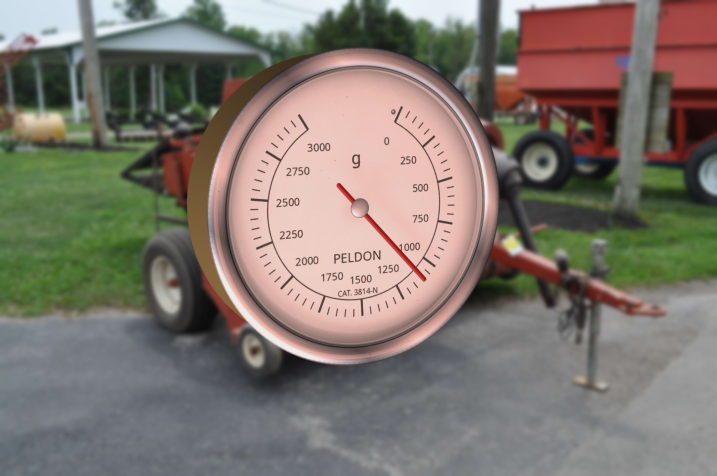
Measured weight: 1100 g
